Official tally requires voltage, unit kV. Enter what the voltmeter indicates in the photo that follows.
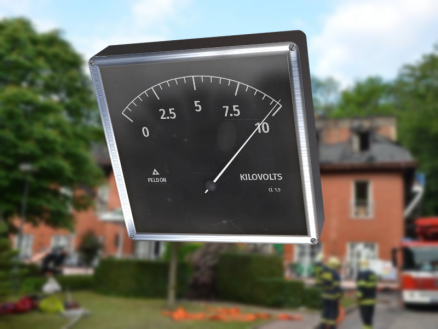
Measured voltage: 9.75 kV
